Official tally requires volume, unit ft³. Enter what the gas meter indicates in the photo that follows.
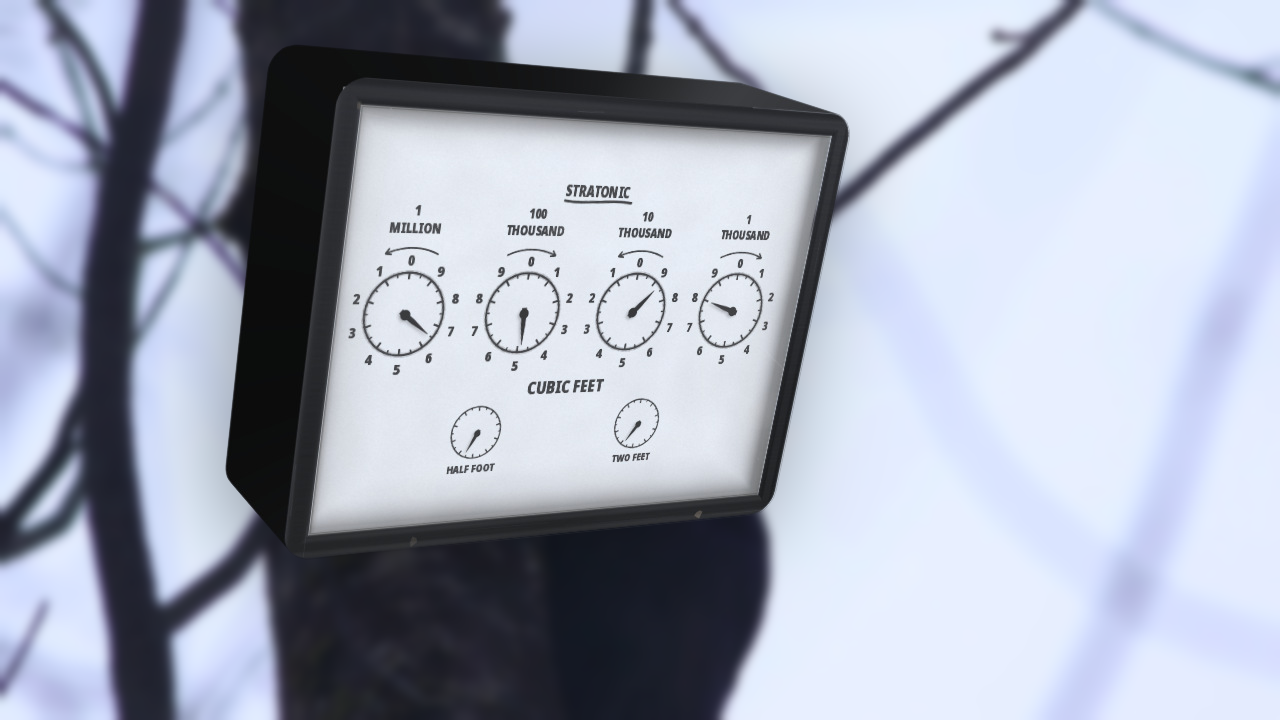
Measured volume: 648800 ft³
